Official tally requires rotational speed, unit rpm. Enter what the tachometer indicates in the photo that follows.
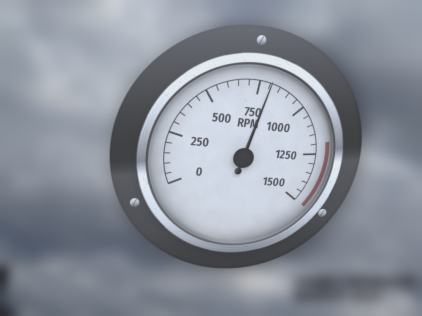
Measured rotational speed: 800 rpm
